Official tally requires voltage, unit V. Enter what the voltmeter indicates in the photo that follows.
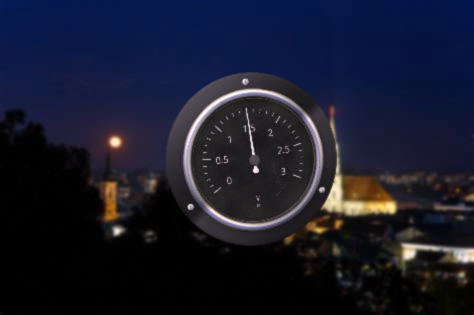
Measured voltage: 1.5 V
